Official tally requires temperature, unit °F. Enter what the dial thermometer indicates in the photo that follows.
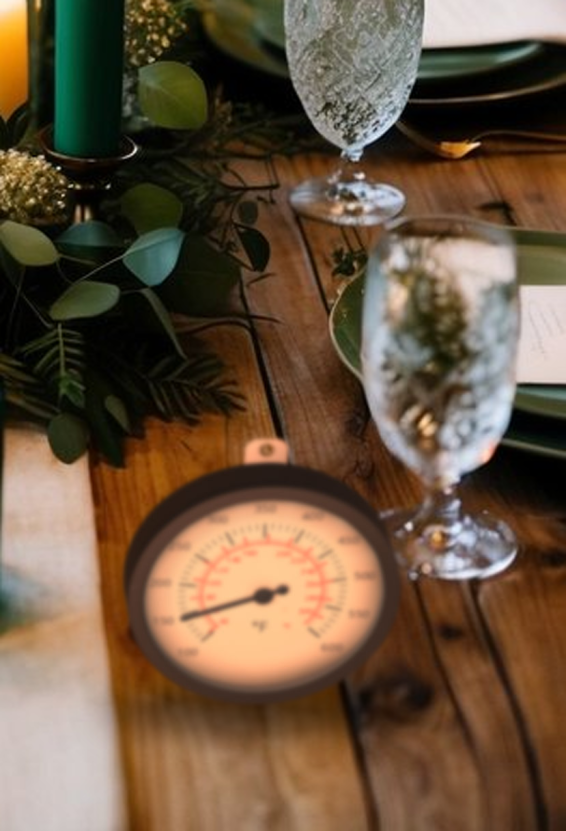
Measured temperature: 150 °F
